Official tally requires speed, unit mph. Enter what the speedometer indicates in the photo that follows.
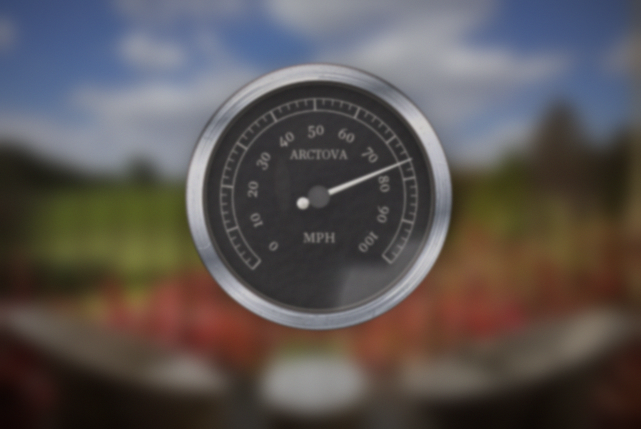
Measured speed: 76 mph
